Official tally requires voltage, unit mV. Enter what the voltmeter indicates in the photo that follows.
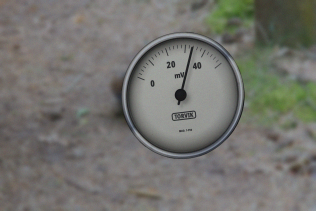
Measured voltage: 34 mV
